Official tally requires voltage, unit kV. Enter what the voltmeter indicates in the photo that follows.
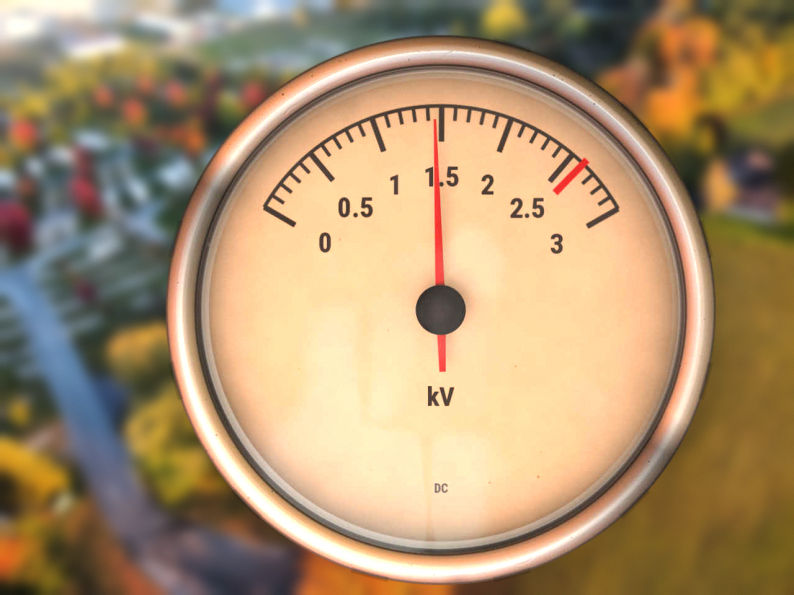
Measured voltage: 1.45 kV
